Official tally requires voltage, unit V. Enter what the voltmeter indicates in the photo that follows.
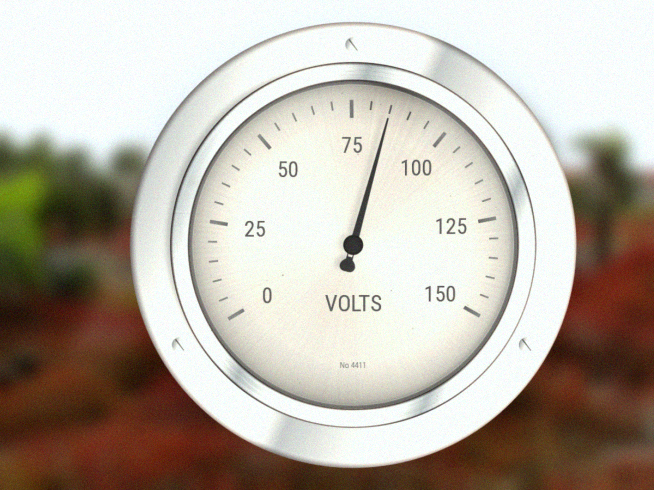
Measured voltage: 85 V
